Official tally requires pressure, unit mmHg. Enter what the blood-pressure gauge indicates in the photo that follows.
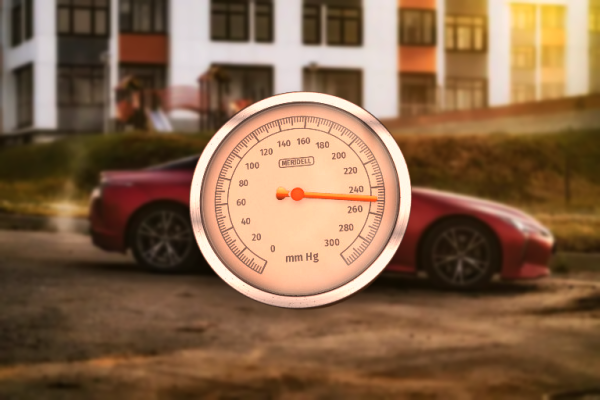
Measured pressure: 250 mmHg
